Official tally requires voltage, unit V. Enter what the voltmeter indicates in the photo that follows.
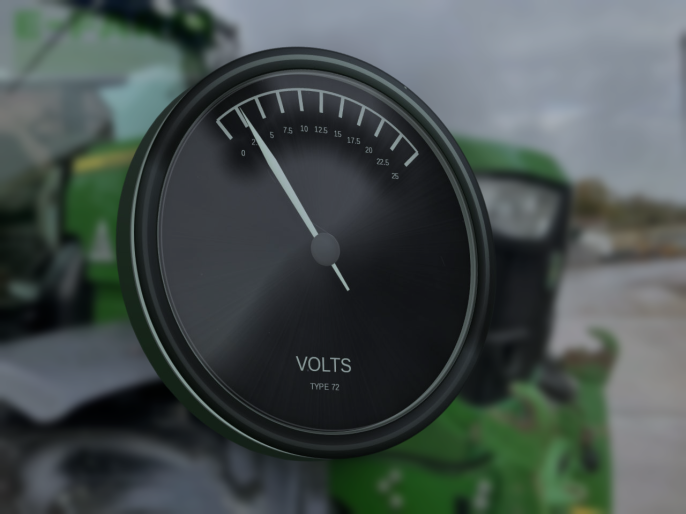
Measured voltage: 2.5 V
